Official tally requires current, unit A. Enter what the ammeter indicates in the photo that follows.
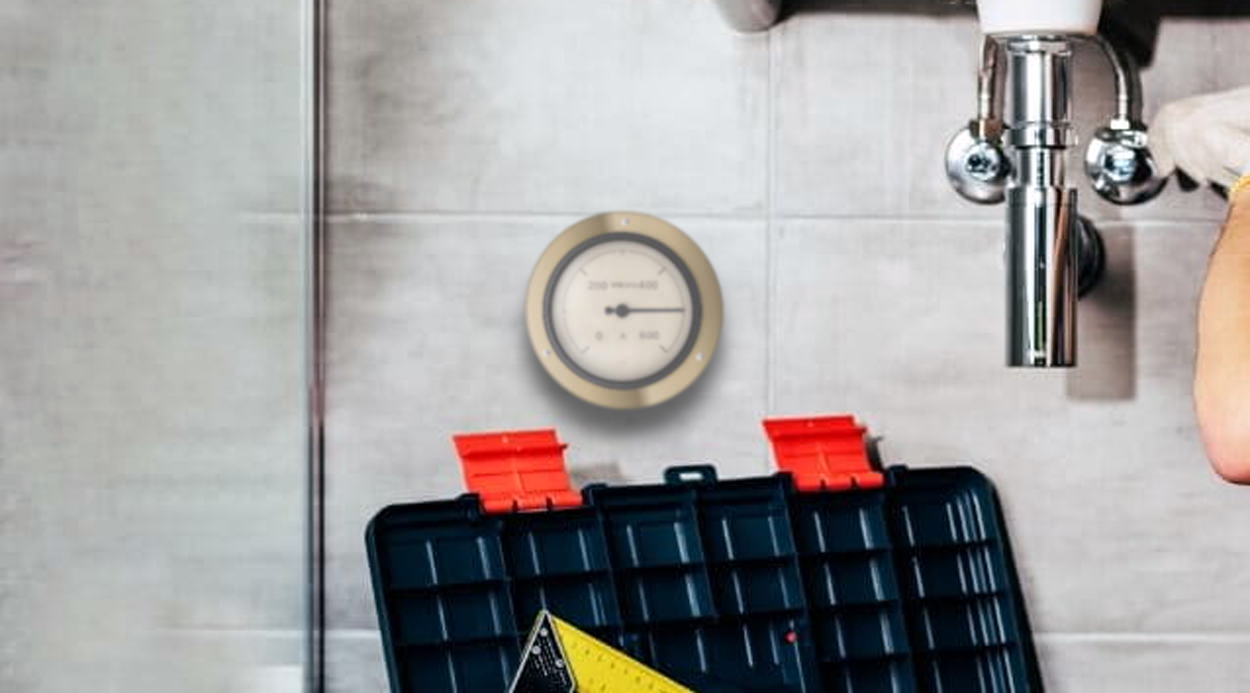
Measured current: 500 A
